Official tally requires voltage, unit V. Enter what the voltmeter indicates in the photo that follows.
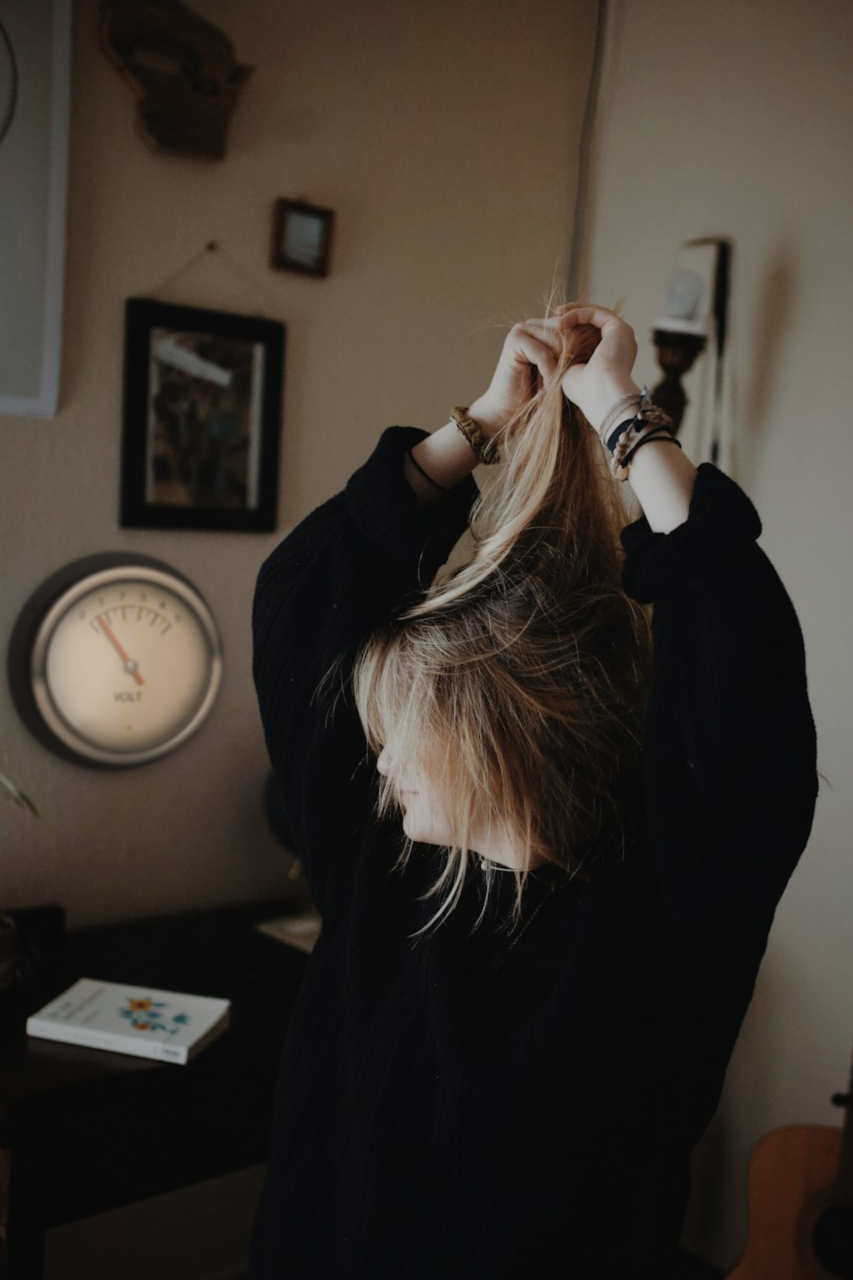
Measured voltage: 0.5 V
